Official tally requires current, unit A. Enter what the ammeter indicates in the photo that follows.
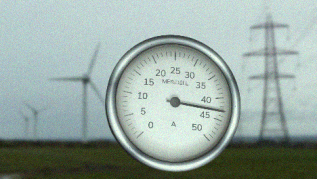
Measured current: 43 A
